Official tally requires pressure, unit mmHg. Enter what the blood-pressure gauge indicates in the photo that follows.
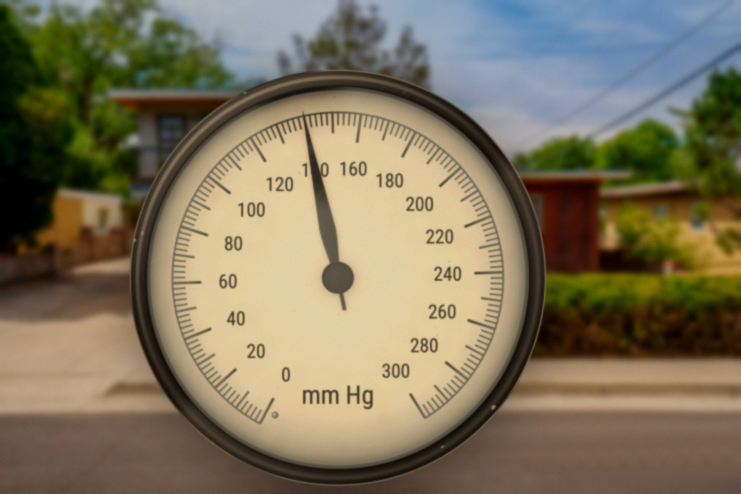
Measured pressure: 140 mmHg
